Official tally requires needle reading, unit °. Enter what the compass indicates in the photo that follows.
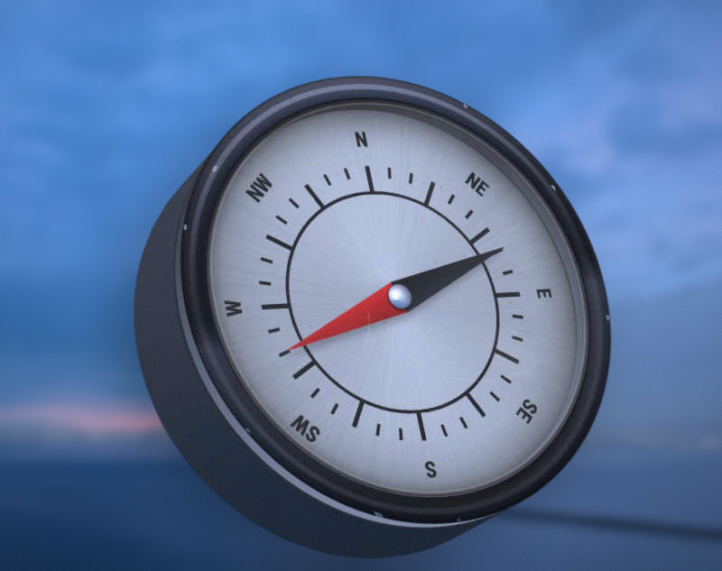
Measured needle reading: 250 °
